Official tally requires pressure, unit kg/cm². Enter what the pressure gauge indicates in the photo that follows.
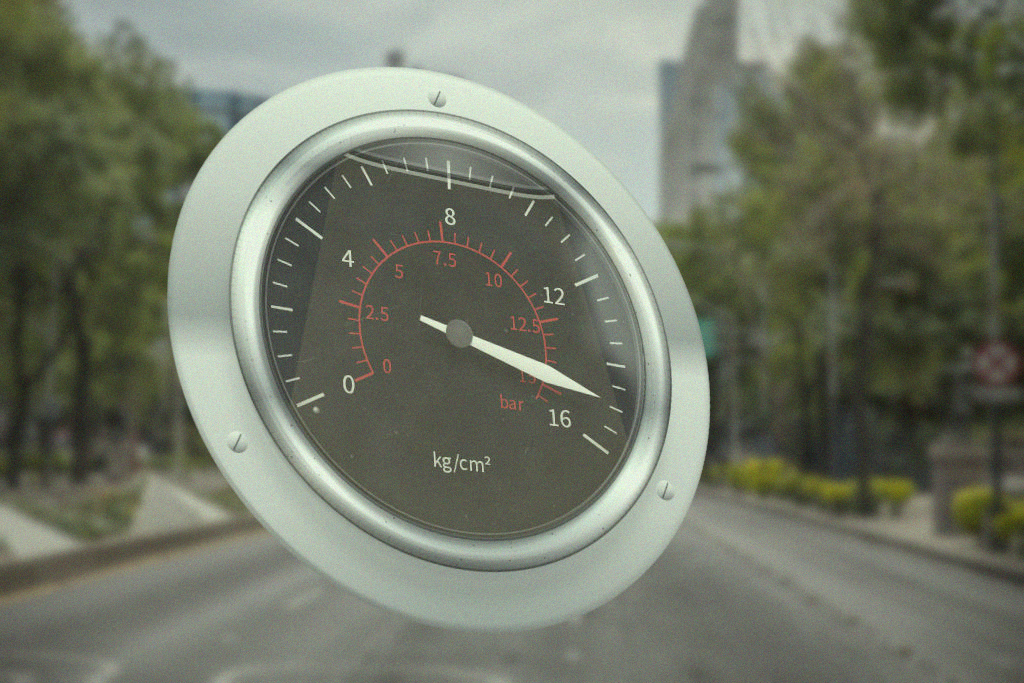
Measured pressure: 15 kg/cm²
